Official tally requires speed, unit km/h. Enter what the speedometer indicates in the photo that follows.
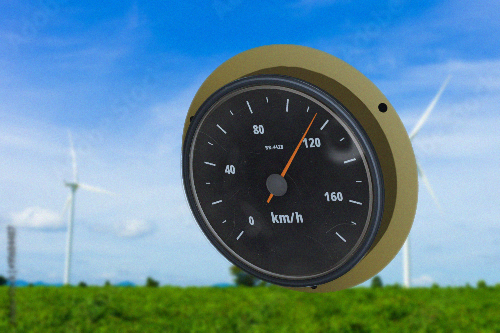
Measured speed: 115 km/h
